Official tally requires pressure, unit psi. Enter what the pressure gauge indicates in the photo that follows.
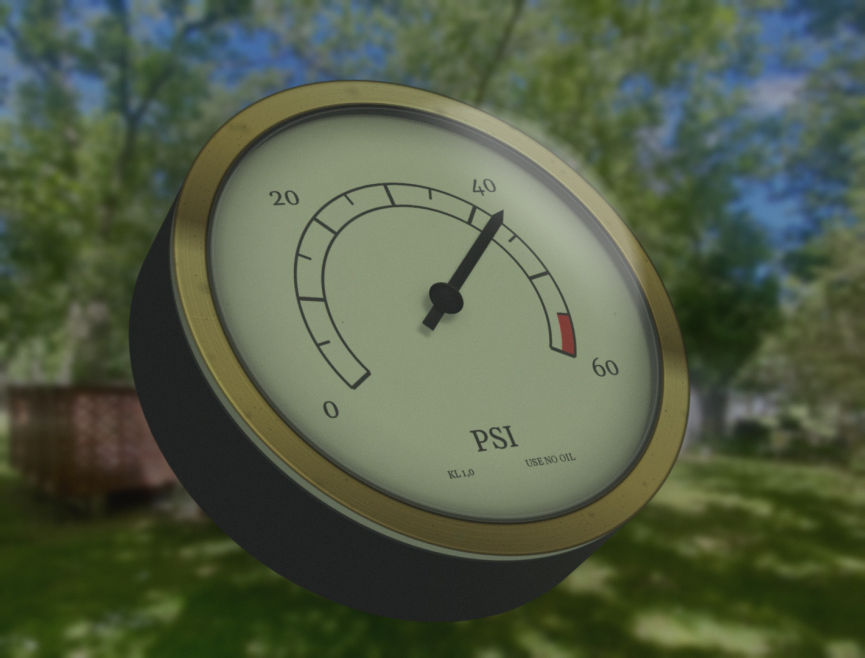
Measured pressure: 42.5 psi
